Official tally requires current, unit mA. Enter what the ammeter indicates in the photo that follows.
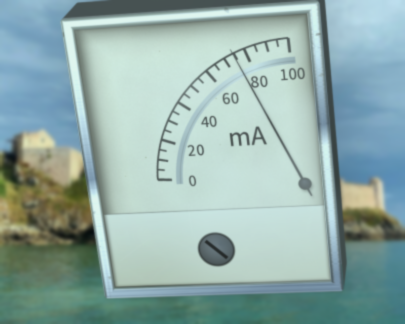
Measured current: 75 mA
